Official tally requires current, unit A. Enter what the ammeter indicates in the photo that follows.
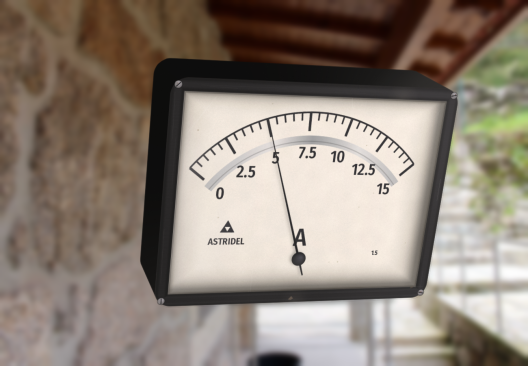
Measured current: 5 A
